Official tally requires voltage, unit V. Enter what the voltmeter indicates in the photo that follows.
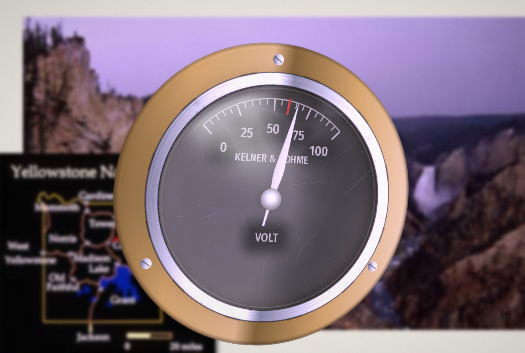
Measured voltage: 65 V
